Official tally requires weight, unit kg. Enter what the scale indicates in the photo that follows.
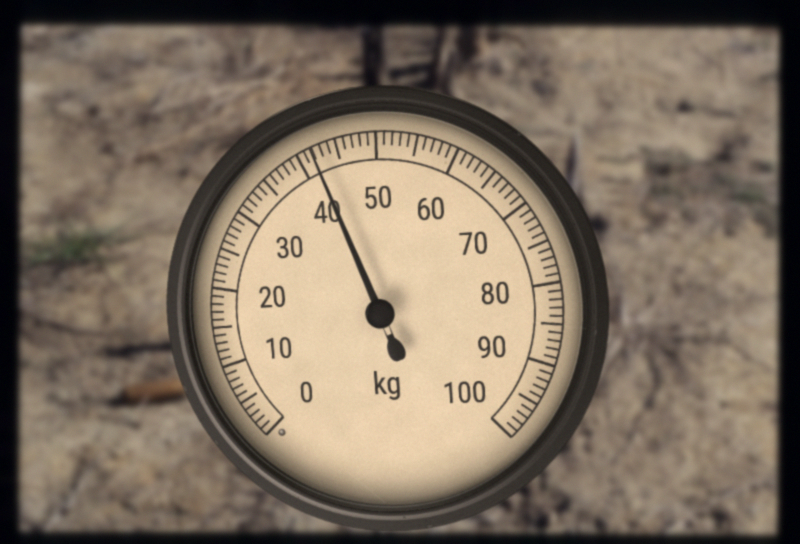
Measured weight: 42 kg
